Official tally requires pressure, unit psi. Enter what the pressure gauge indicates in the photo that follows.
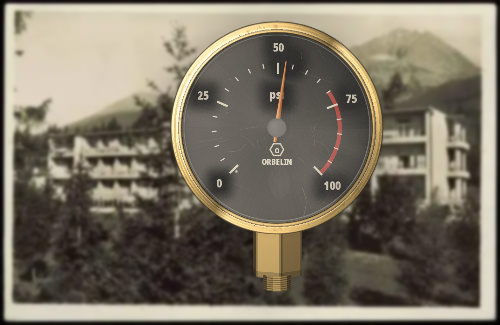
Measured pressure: 52.5 psi
